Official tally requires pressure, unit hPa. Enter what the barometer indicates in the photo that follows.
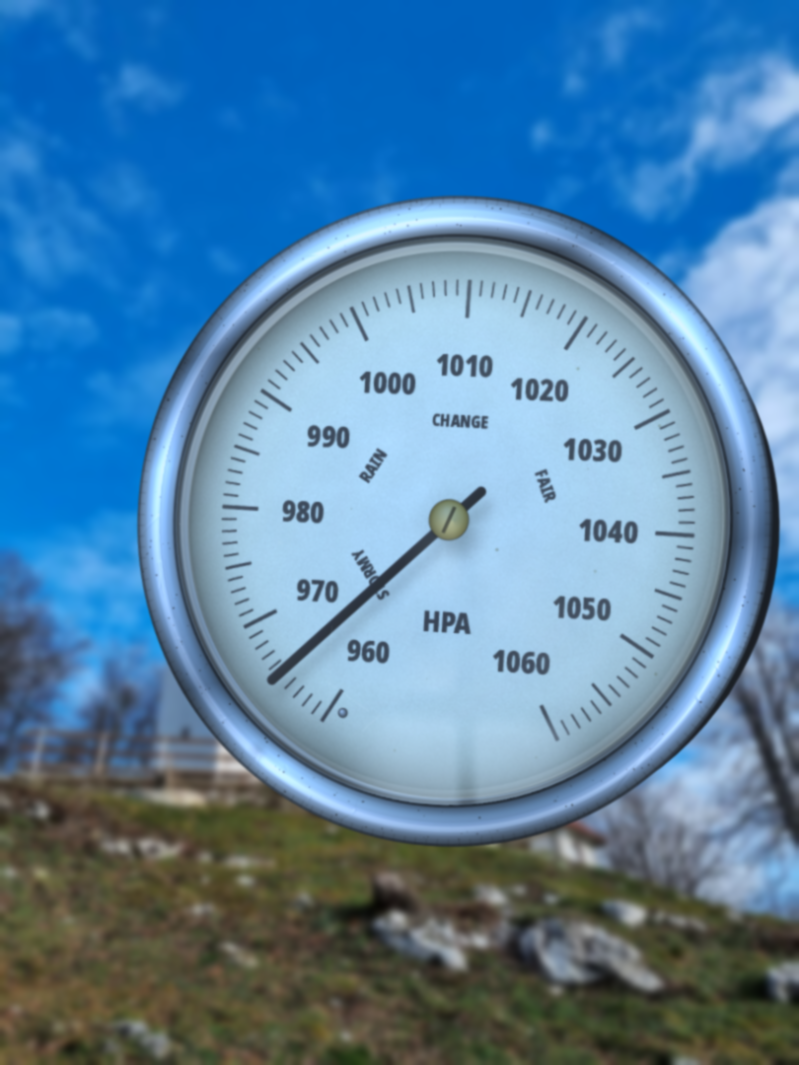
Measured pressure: 965 hPa
